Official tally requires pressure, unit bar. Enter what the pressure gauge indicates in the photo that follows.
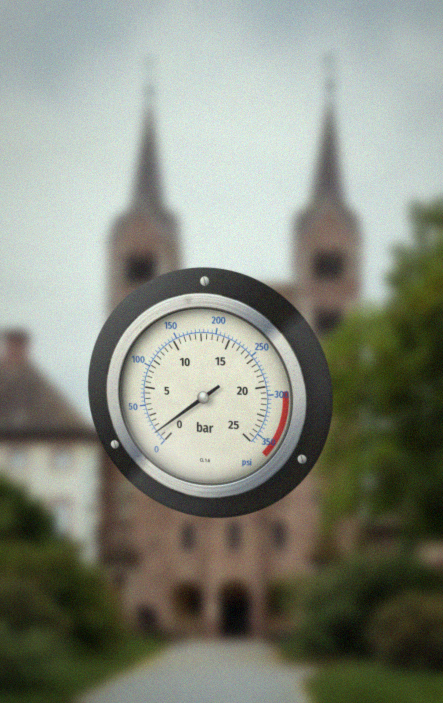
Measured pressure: 1 bar
